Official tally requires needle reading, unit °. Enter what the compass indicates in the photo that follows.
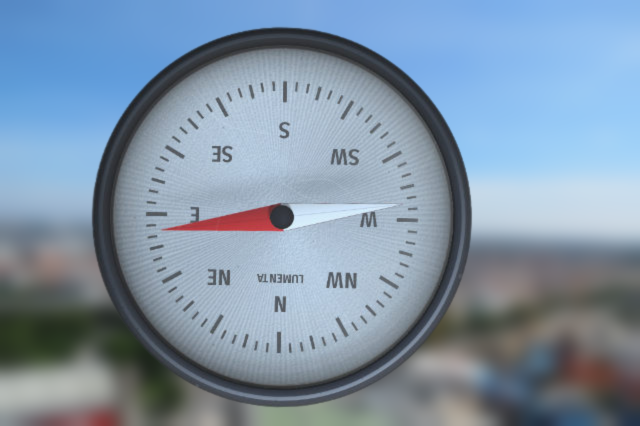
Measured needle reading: 82.5 °
